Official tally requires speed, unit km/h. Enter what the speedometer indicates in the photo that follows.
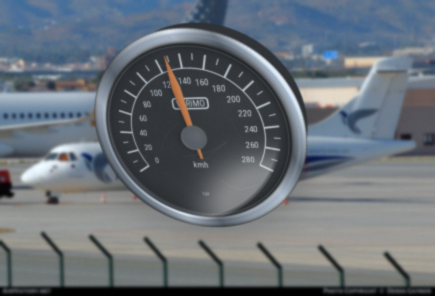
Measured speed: 130 km/h
